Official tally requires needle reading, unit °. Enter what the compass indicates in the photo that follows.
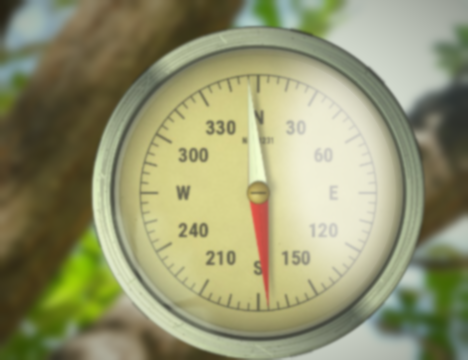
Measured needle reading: 175 °
